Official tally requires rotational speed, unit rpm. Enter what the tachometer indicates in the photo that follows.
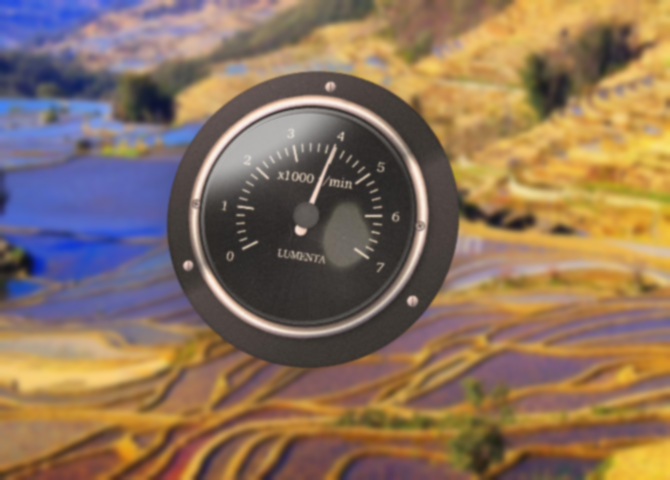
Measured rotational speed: 4000 rpm
